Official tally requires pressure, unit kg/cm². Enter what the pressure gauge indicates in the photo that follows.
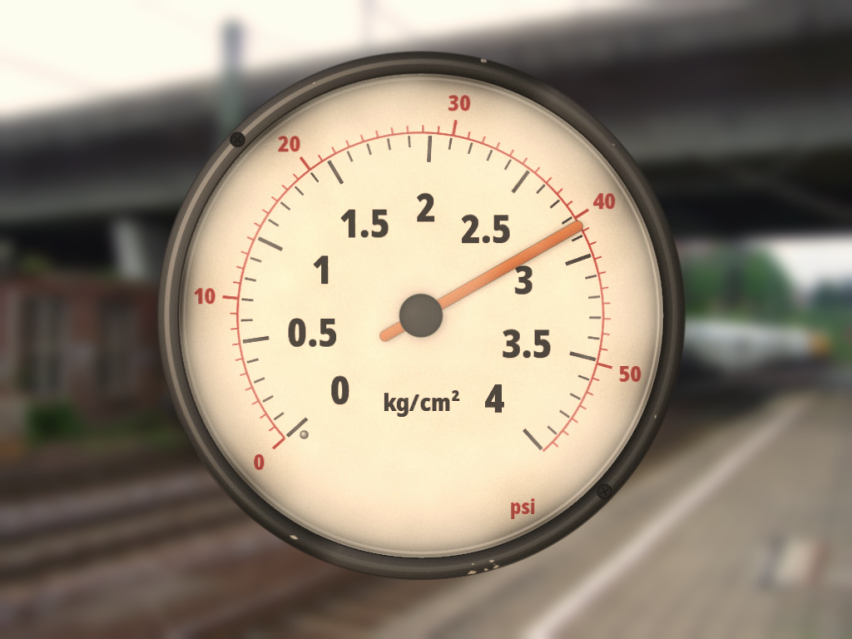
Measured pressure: 2.85 kg/cm²
